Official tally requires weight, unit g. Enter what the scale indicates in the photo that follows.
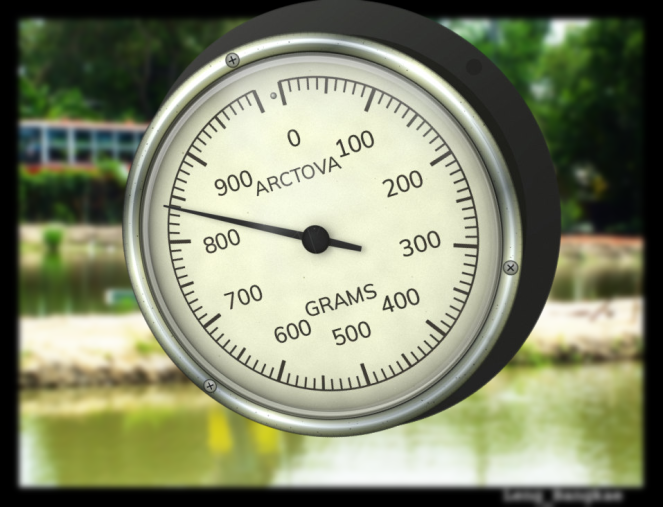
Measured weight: 840 g
